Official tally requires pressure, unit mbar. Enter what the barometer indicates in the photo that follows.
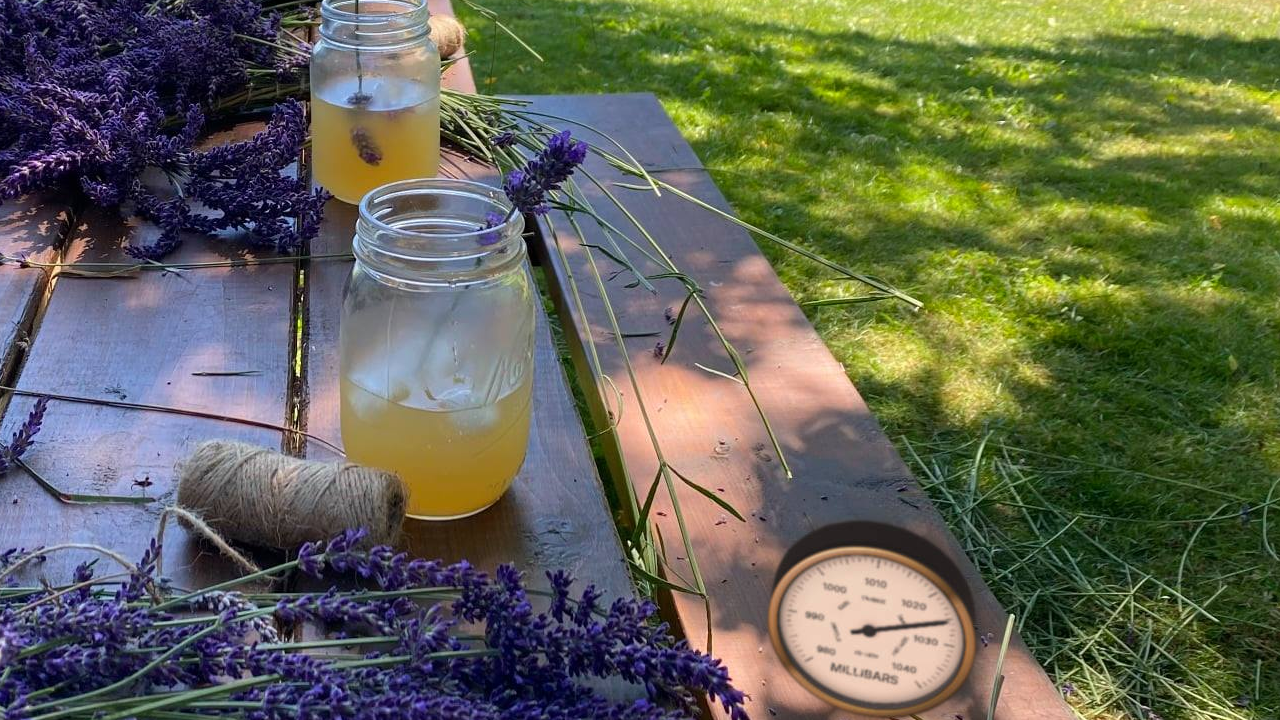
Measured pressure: 1025 mbar
